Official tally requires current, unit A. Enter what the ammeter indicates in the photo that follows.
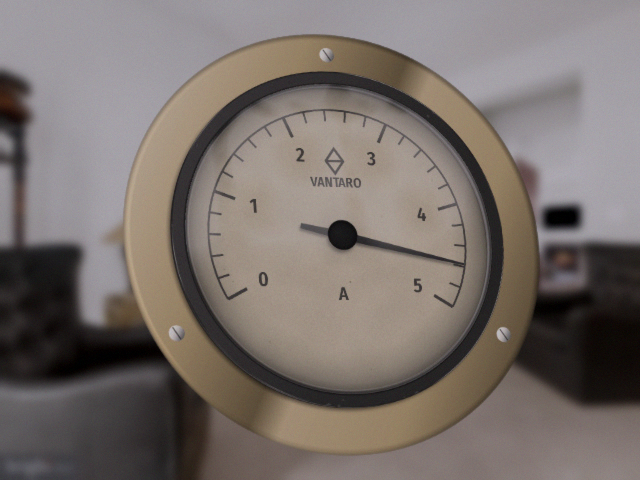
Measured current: 4.6 A
